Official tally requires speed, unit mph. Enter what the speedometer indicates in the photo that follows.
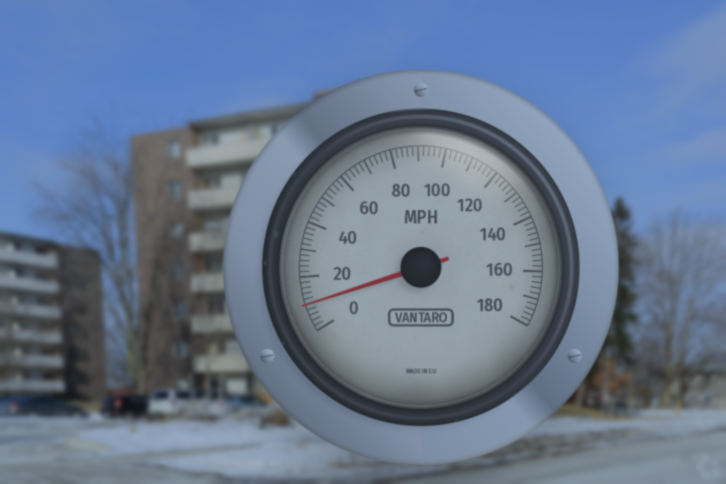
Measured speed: 10 mph
